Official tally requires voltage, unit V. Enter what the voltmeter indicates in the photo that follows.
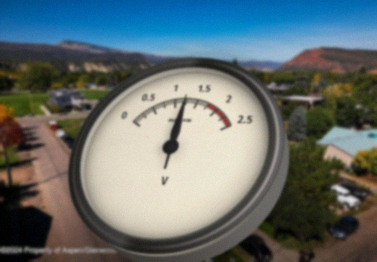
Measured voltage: 1.25 V
